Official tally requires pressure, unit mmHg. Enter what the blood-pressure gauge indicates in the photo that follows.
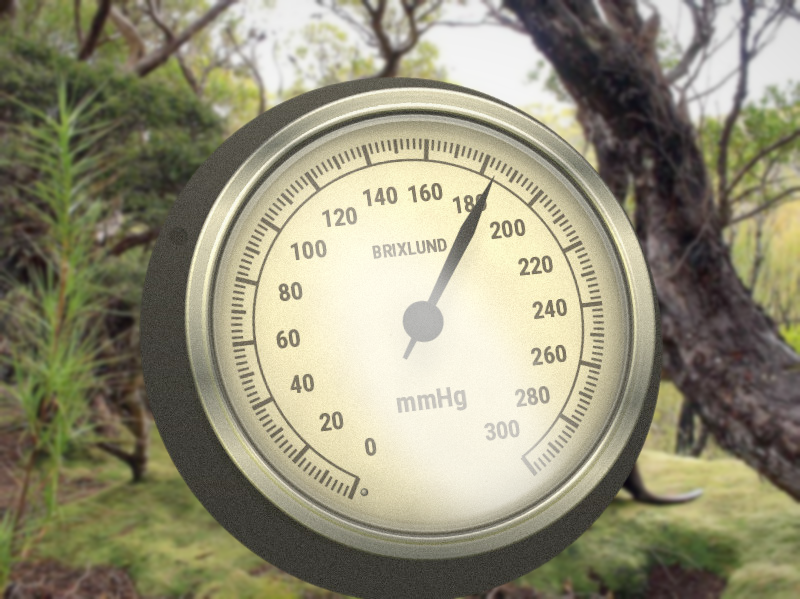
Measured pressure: 184 mmHg
